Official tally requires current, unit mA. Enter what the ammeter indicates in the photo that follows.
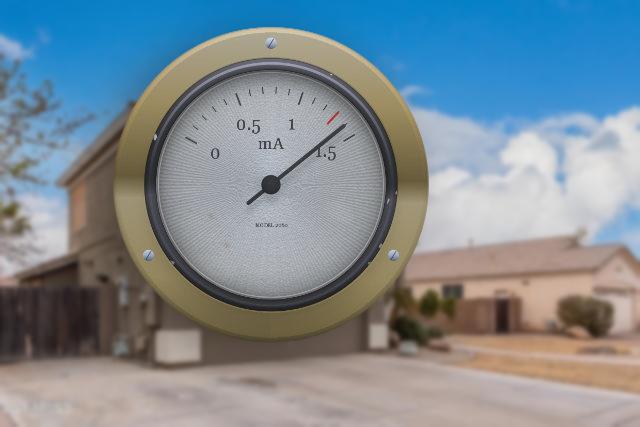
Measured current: 1.4 mA
